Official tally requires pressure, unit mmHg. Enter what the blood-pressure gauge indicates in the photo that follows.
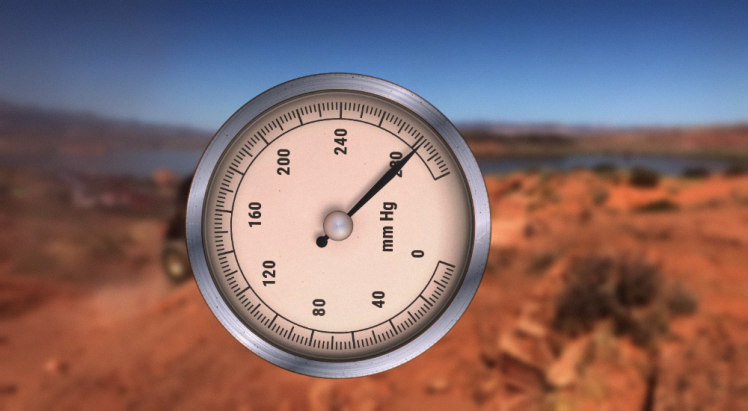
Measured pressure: 282 mmHg
